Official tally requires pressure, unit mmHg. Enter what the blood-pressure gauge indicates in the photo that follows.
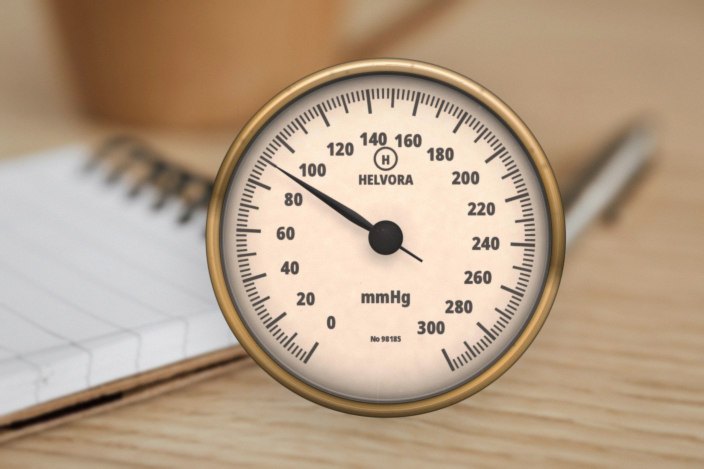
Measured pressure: 90 mmHg
